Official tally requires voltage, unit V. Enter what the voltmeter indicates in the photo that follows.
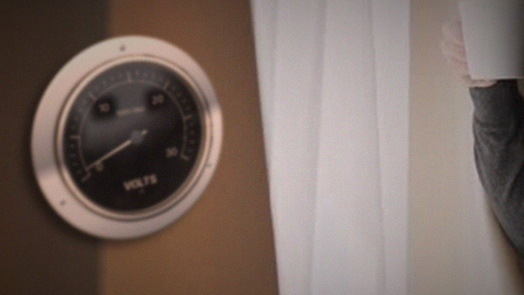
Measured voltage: 1 V
